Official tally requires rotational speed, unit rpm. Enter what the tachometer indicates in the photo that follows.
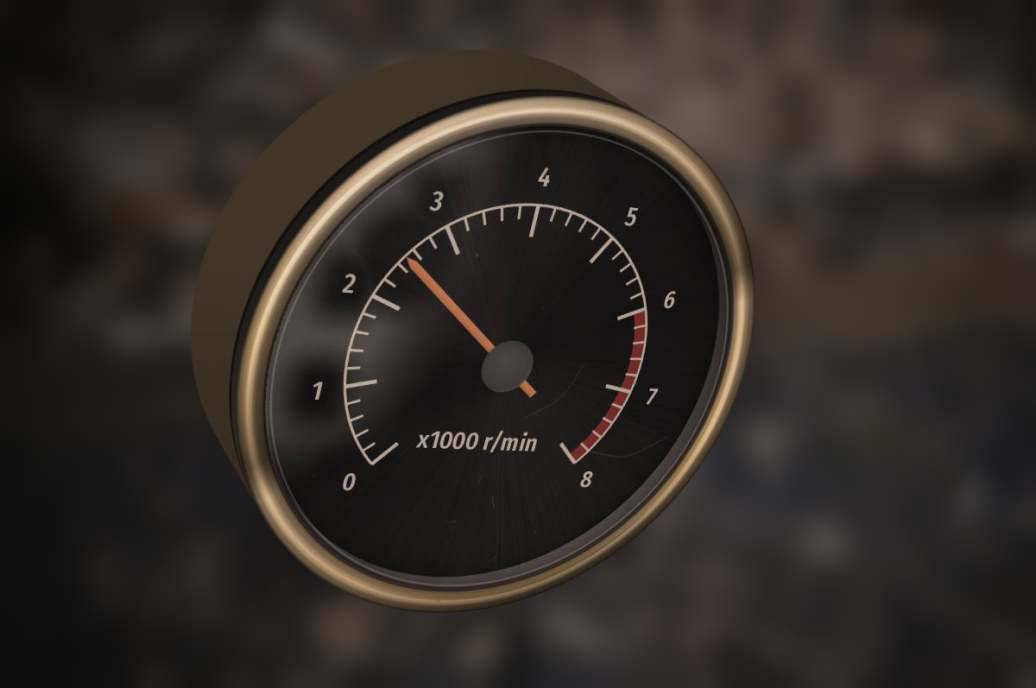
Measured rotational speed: 2500 rpm
